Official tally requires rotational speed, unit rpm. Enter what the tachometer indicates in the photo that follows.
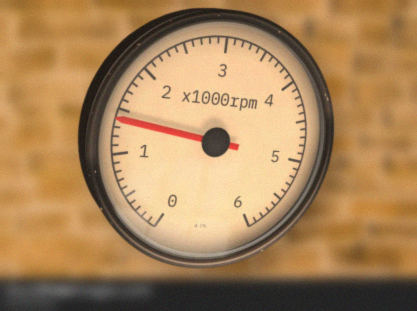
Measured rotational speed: 1400 rpm
